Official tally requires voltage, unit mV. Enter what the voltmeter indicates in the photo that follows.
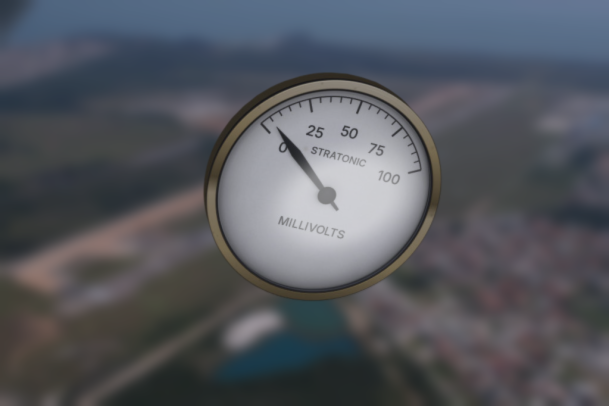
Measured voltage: 5 mV
